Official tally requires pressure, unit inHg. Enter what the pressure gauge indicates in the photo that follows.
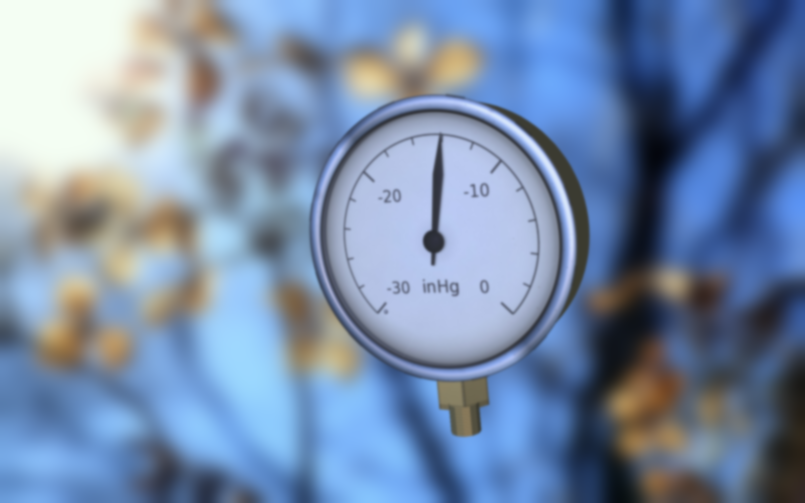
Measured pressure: -14 inHg
